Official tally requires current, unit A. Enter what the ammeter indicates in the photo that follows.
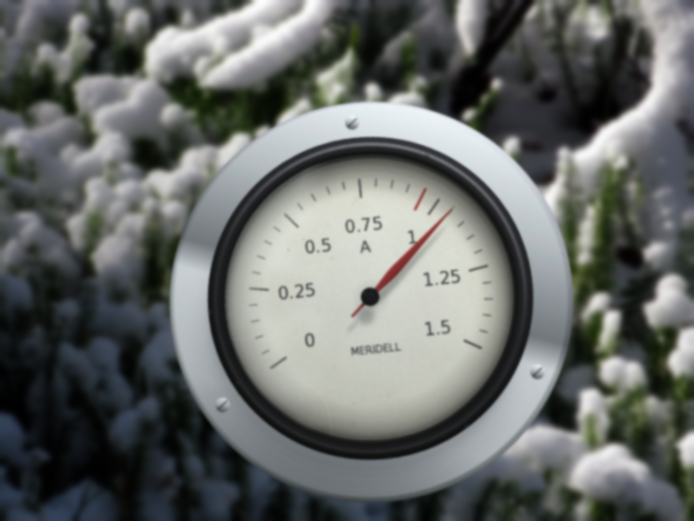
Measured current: 1.05 A
